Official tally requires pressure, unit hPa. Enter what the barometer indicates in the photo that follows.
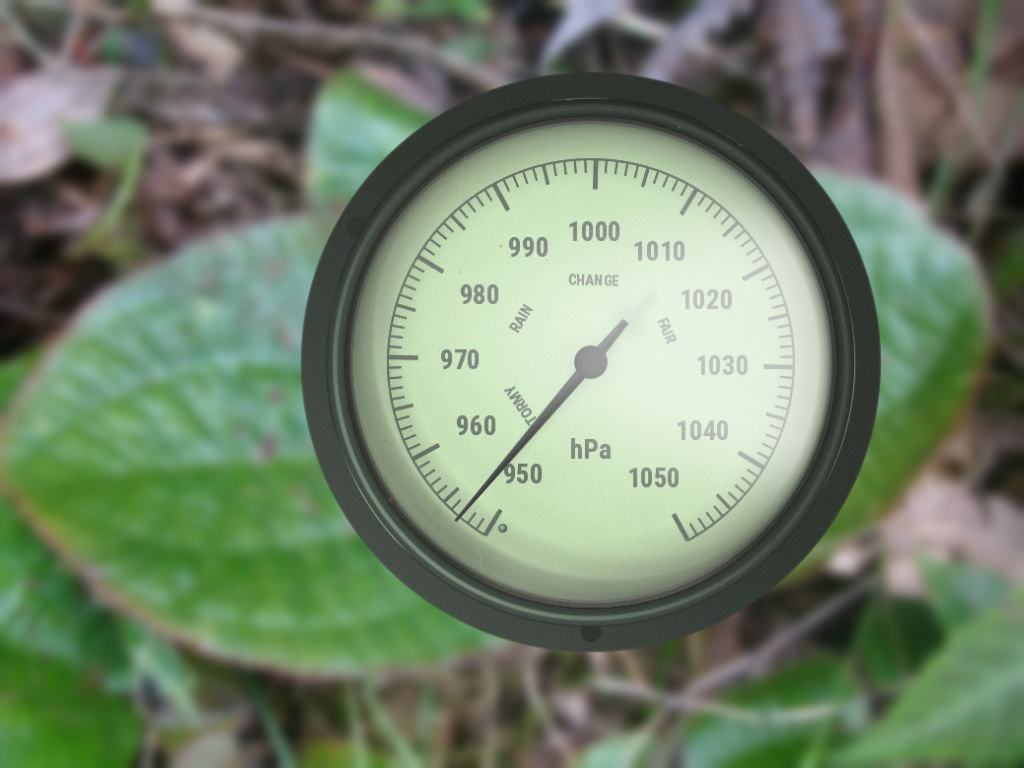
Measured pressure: 953 hPa
